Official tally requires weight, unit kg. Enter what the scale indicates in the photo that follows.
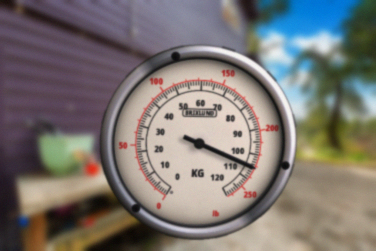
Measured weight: 105 kg
